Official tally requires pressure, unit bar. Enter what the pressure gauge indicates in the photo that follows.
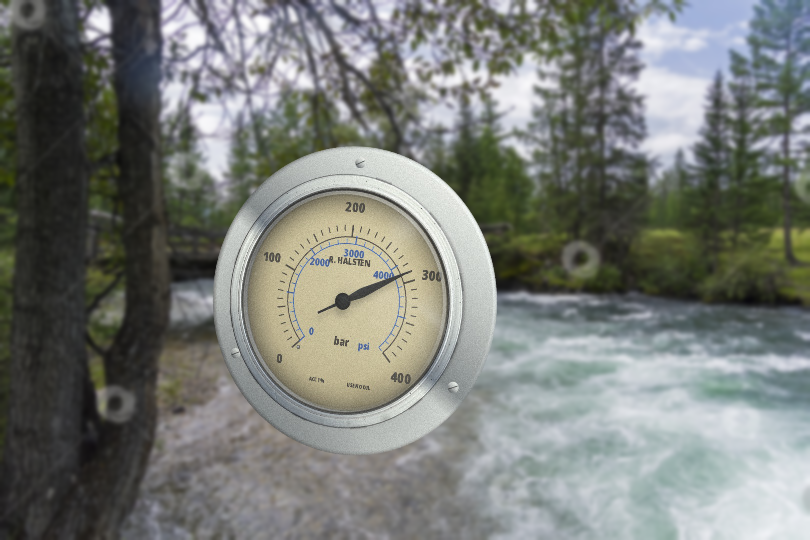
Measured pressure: 290 bar
